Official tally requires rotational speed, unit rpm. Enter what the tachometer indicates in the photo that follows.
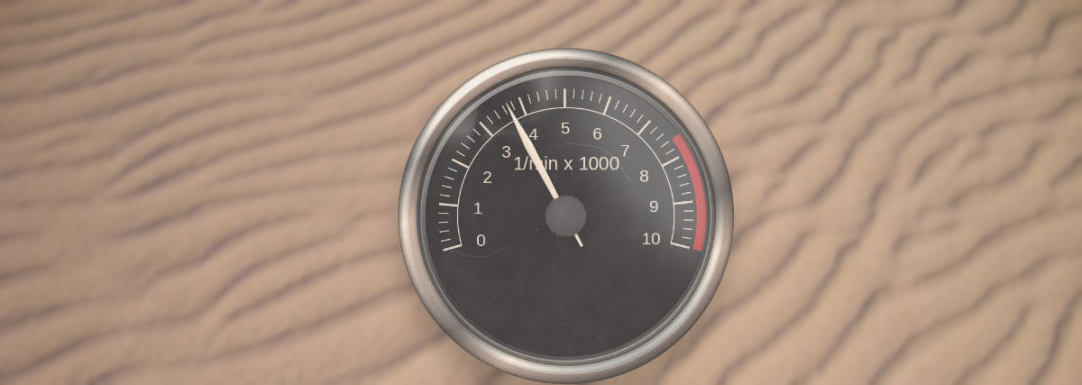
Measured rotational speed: 3700 rpm
